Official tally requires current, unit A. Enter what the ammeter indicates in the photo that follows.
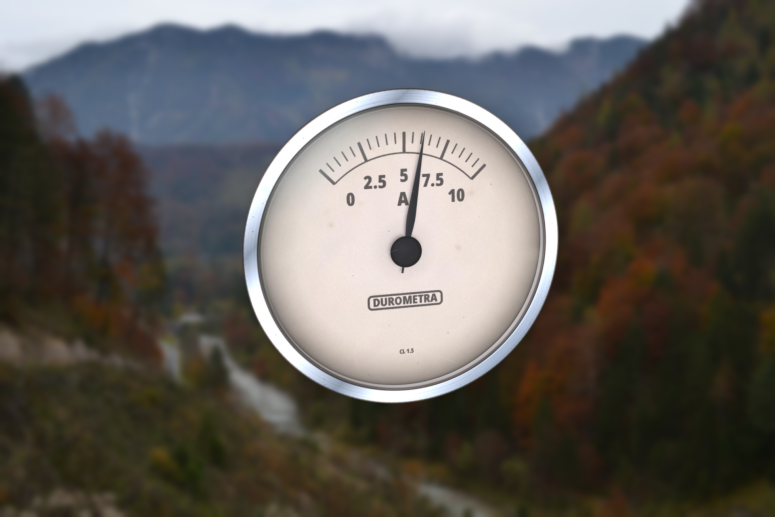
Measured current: 6 A
